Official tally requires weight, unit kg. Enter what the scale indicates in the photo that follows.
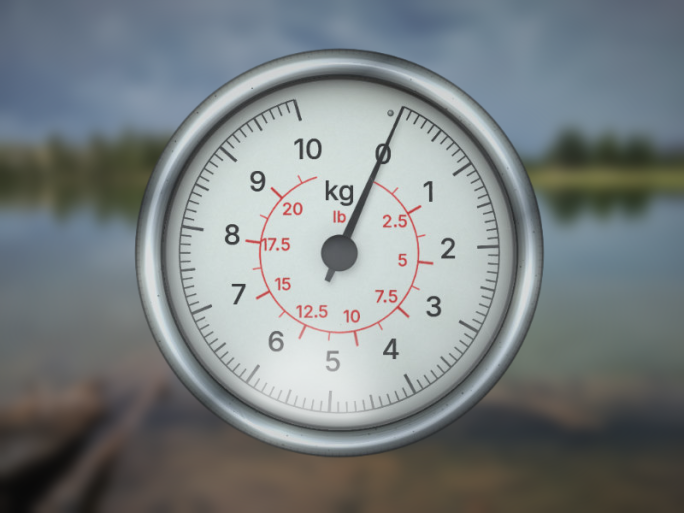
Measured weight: 0 kg
